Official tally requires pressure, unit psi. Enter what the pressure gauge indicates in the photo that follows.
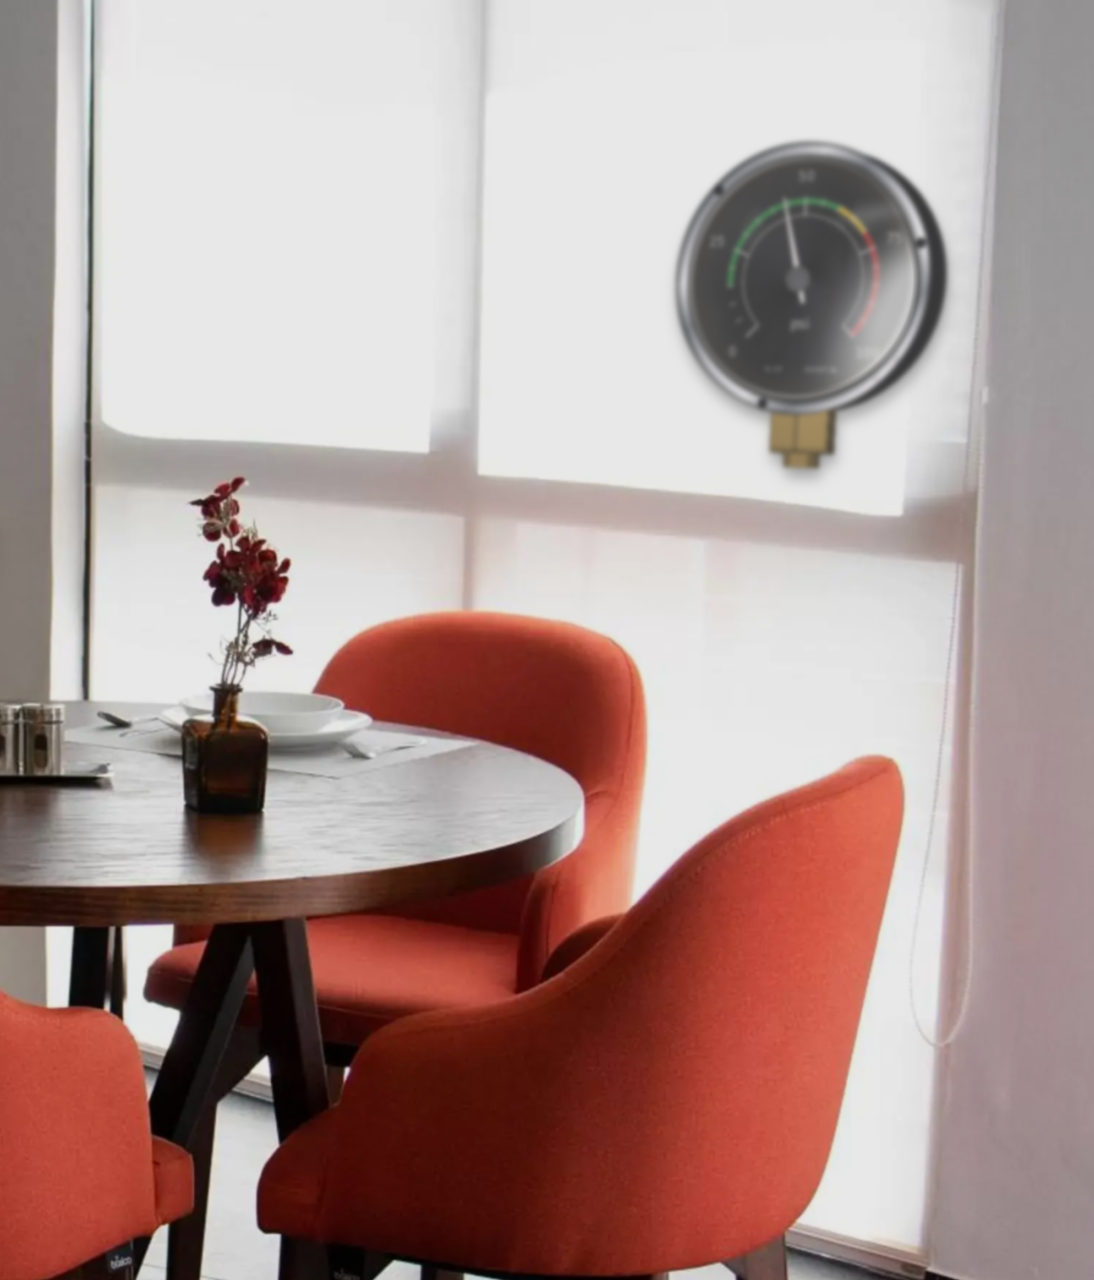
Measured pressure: 45 psi
